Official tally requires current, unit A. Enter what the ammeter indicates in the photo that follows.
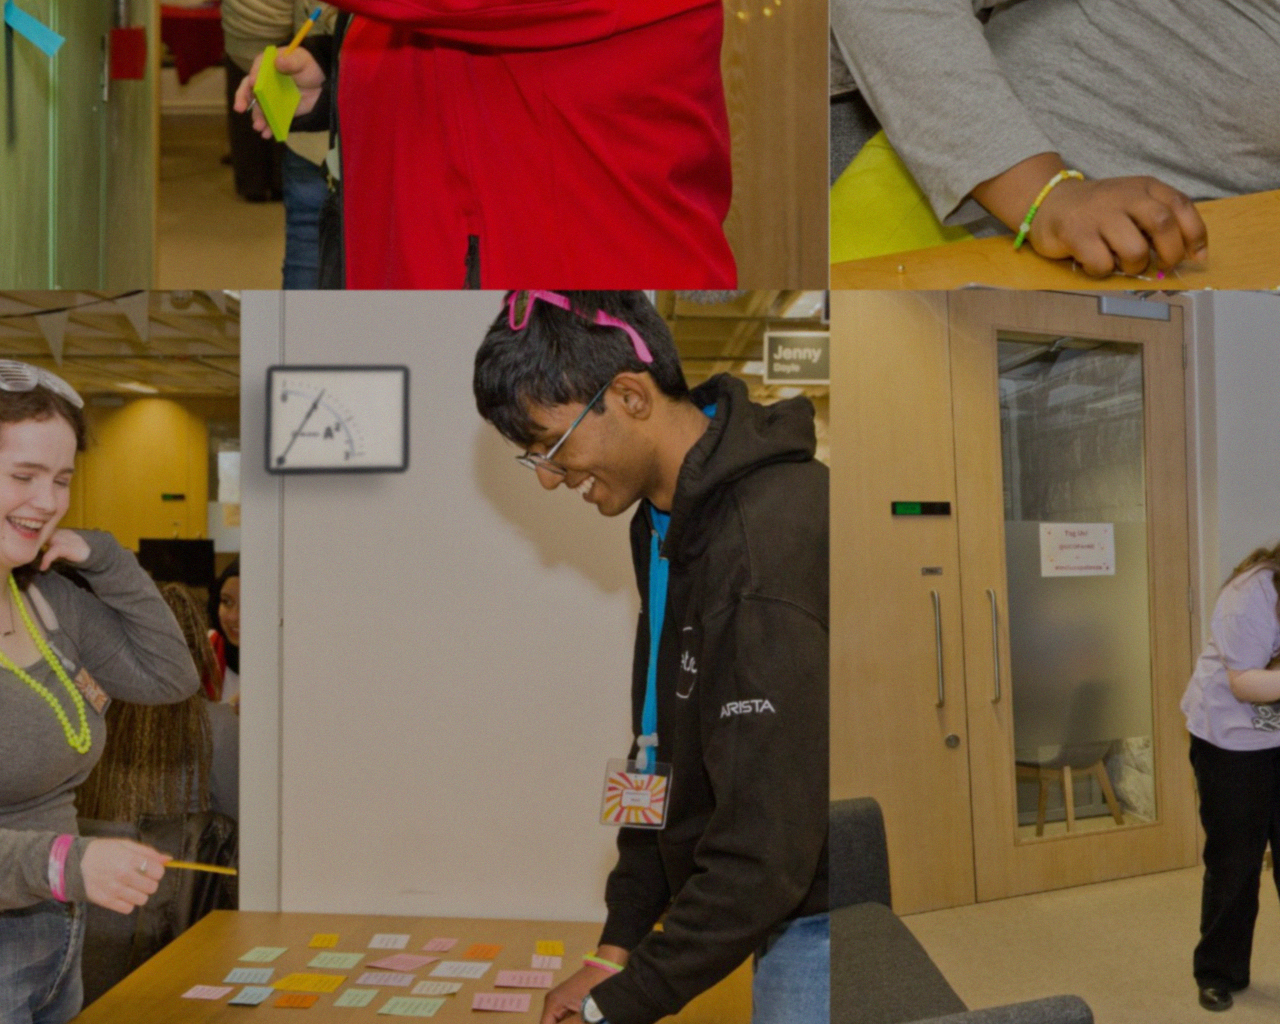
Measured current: 1 A
